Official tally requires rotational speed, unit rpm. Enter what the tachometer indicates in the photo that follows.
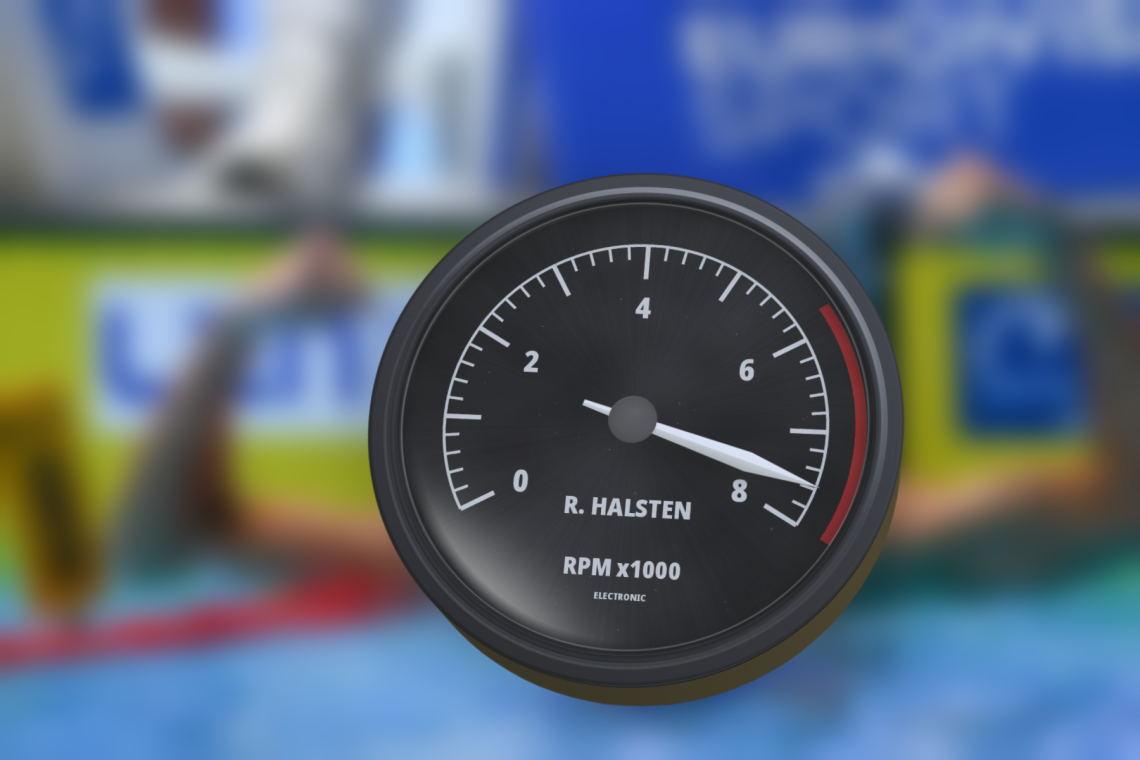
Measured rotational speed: 7600 rpm
